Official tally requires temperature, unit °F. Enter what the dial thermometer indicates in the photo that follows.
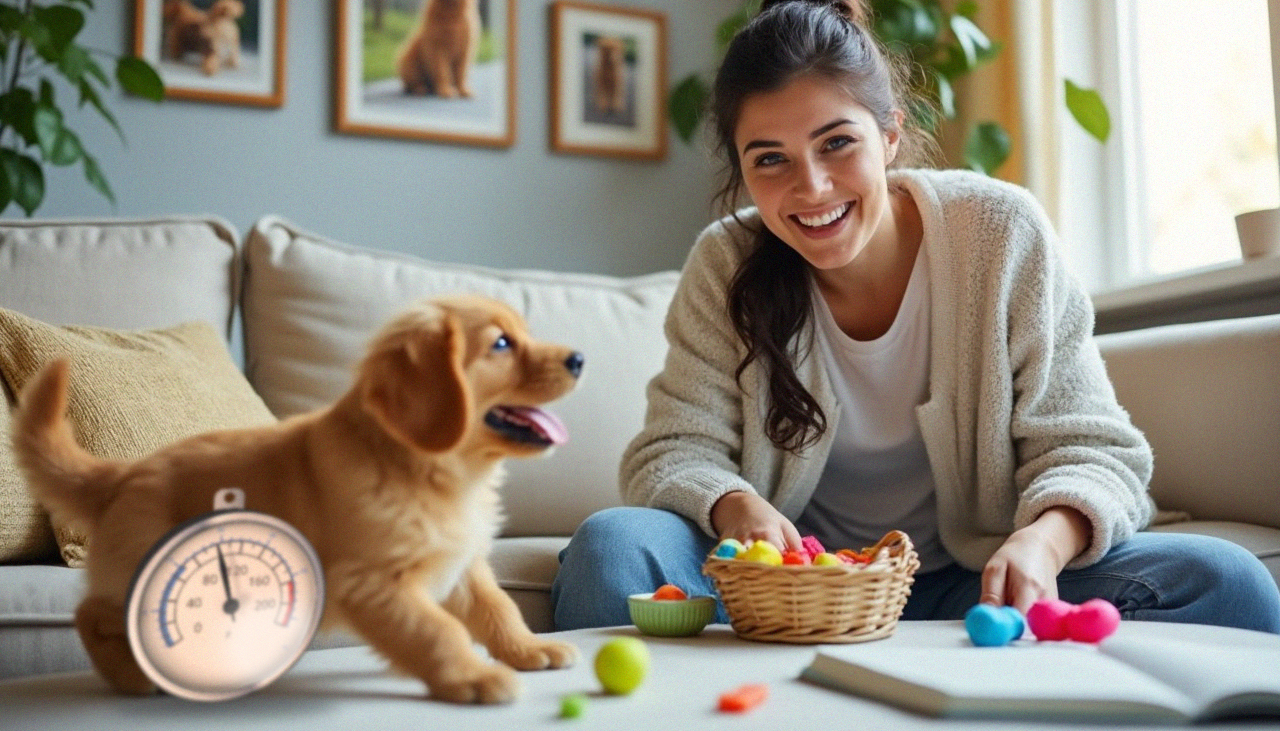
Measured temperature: 100 °F
